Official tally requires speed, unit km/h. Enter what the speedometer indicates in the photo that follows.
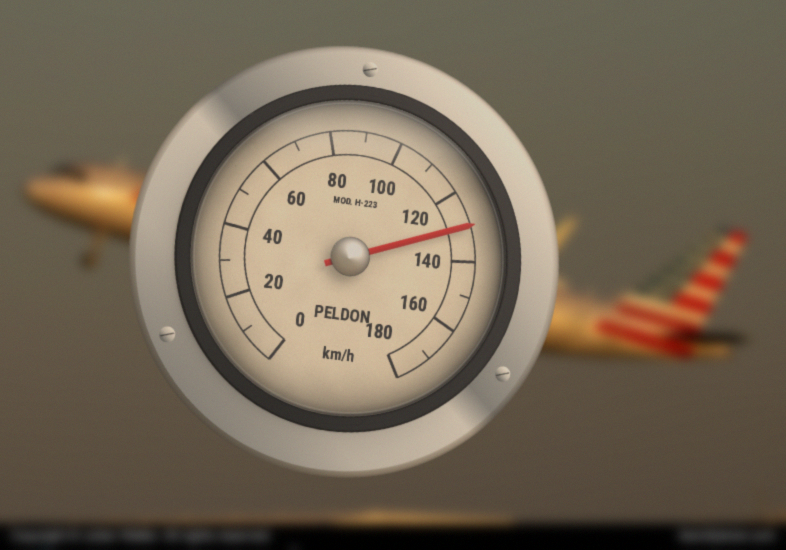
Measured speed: 130 km/h
